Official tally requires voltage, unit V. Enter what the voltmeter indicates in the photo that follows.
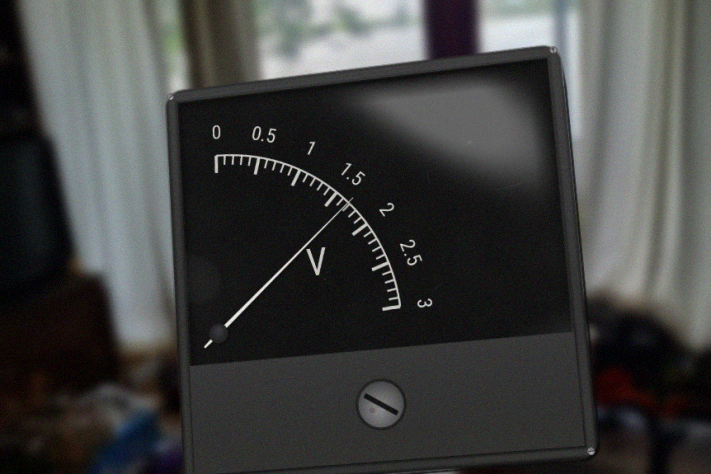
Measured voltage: 1.7 V
